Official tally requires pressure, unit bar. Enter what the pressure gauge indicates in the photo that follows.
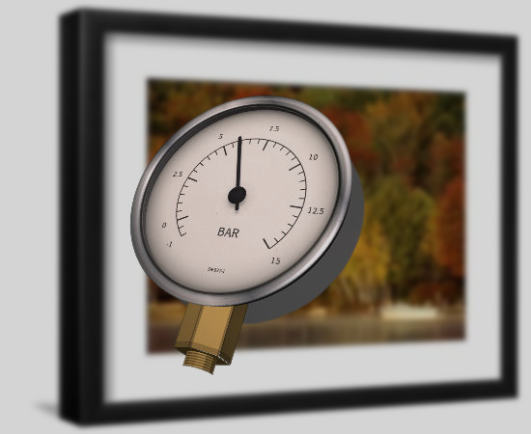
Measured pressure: 6 bar
